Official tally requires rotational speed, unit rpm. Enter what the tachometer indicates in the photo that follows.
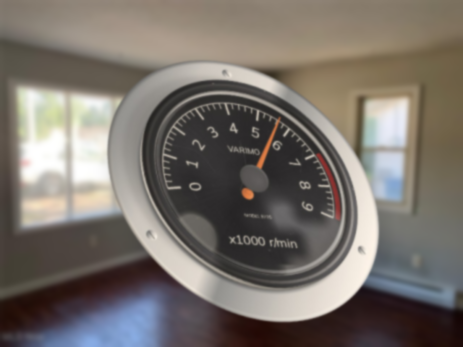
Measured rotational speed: 5600 rpm
